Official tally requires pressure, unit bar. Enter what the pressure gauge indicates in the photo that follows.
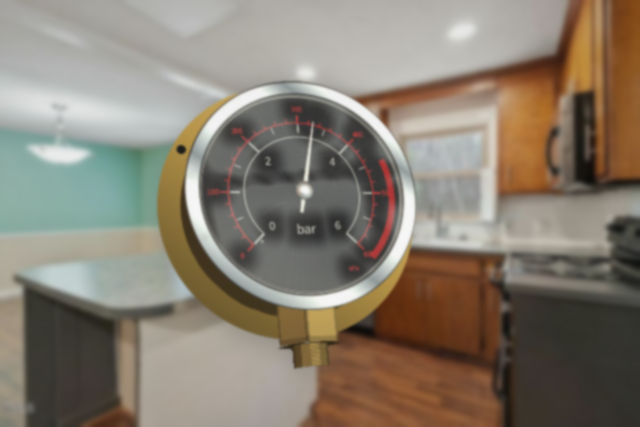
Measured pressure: 3.25 bar
